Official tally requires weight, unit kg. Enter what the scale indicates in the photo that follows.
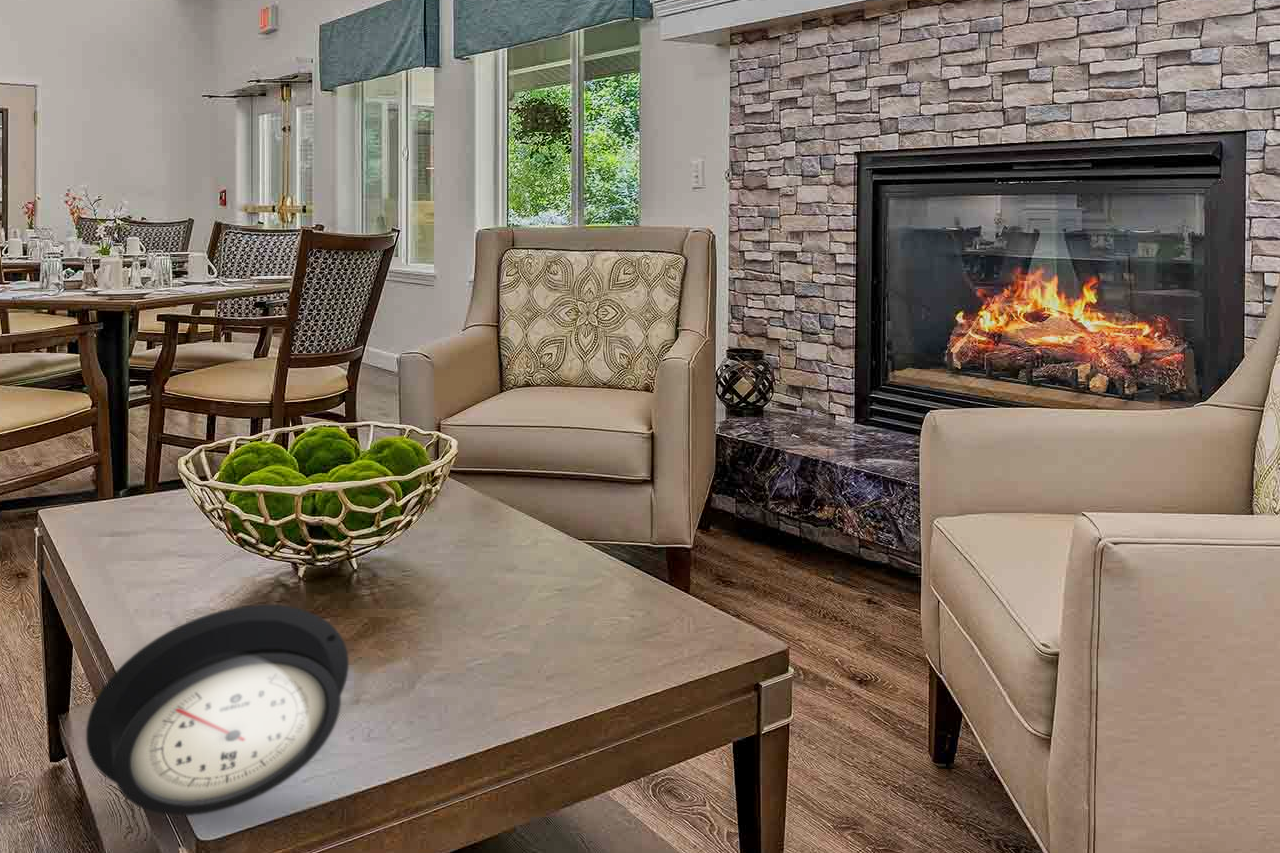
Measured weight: 4.75 kg
